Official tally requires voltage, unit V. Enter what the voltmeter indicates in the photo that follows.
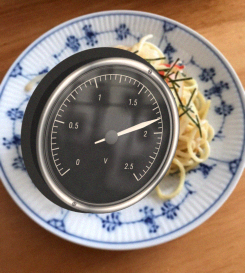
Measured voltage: 1.85 V
